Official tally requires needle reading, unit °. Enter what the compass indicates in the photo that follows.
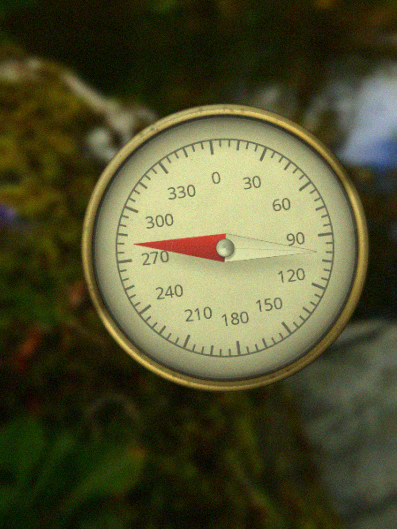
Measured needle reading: 280 °
